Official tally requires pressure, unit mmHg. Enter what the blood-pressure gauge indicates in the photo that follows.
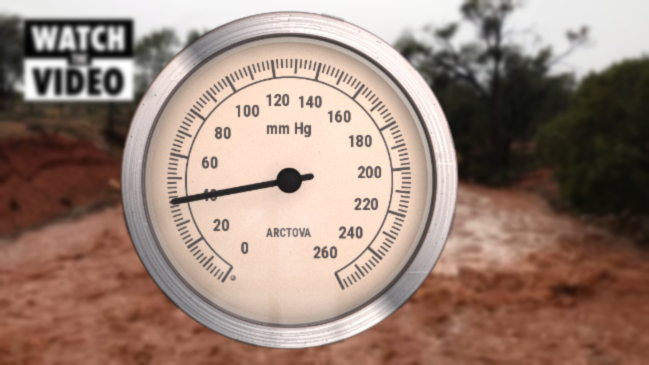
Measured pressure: 40 mmHg
